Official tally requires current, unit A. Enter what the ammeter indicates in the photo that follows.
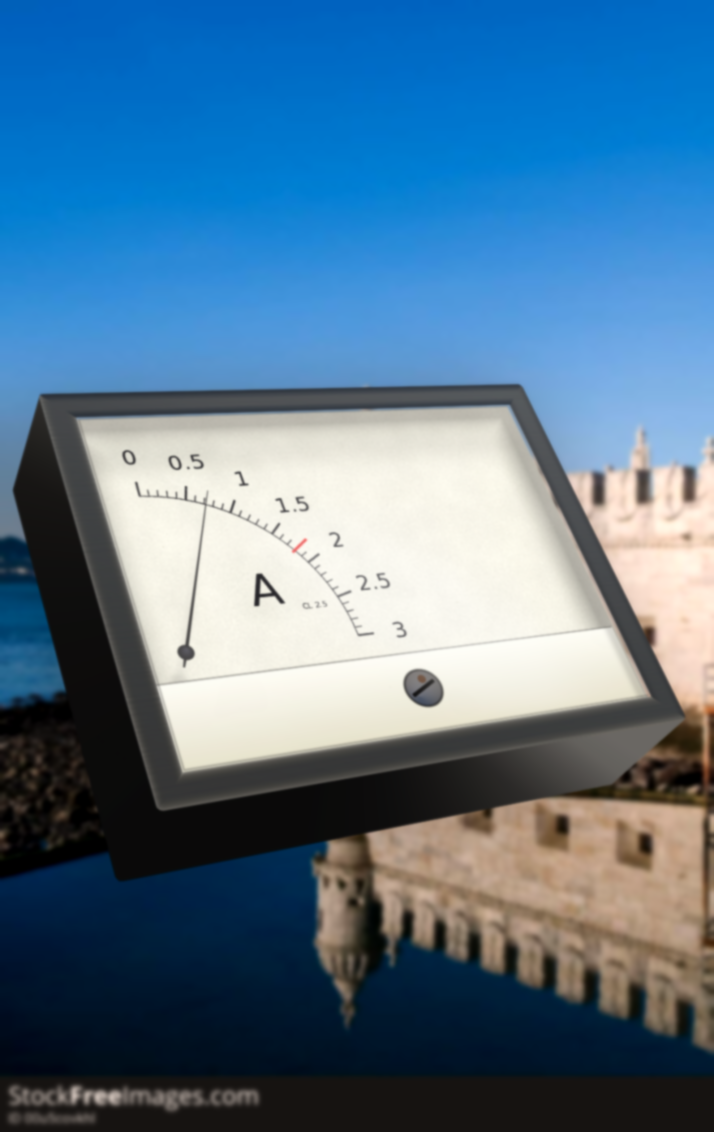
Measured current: 0.7 A
